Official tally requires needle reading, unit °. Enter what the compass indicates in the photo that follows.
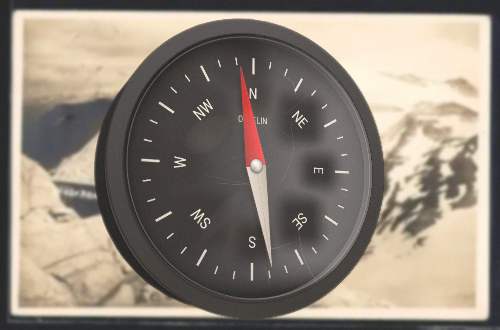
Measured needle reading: 350 °
